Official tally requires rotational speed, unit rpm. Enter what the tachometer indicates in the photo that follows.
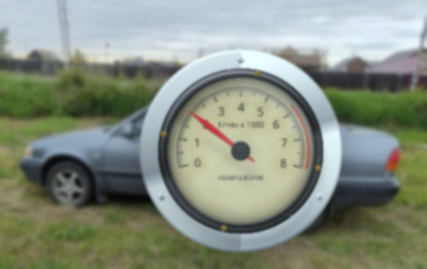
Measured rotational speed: 2000 rpm
